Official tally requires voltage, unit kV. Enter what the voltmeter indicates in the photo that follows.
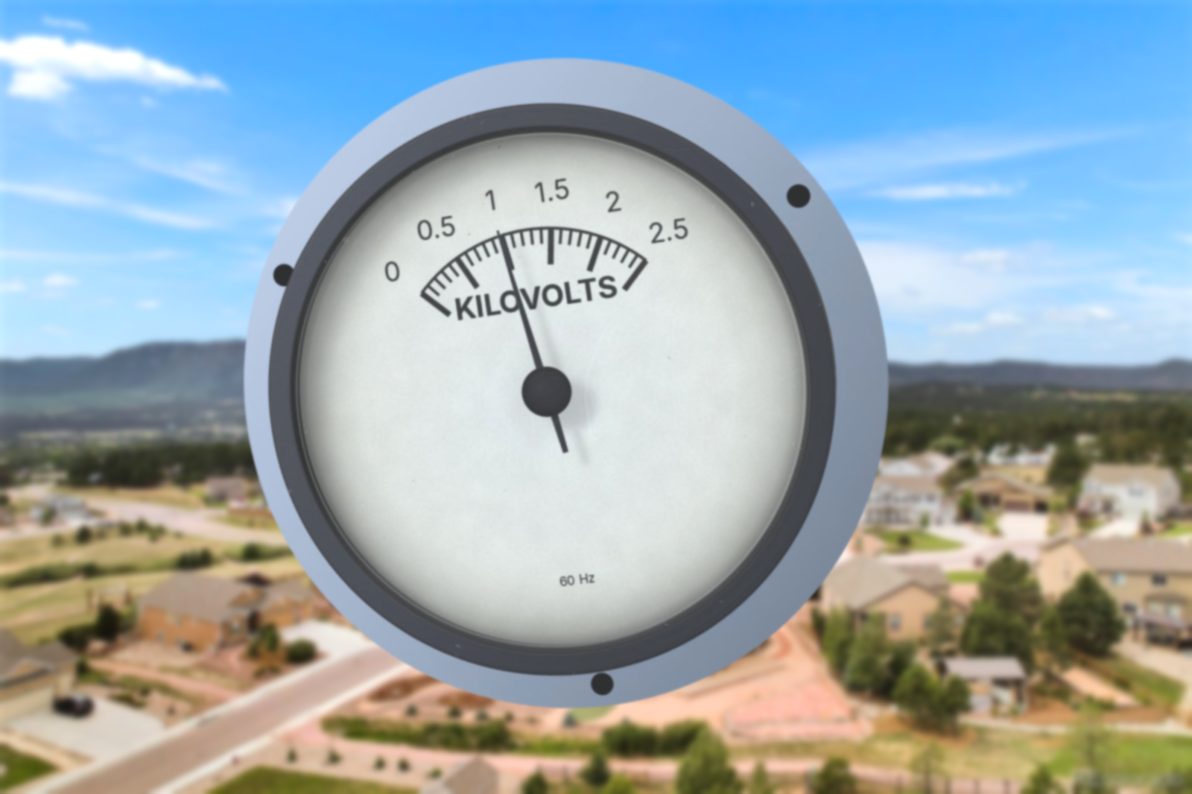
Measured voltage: 1 kV
